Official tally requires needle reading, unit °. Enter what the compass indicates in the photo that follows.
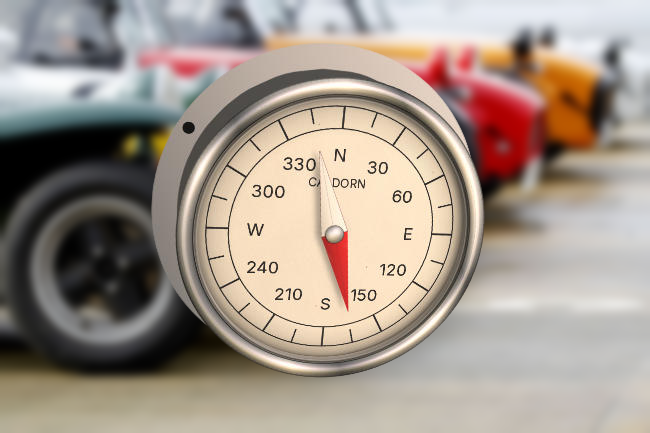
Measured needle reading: 165 °
